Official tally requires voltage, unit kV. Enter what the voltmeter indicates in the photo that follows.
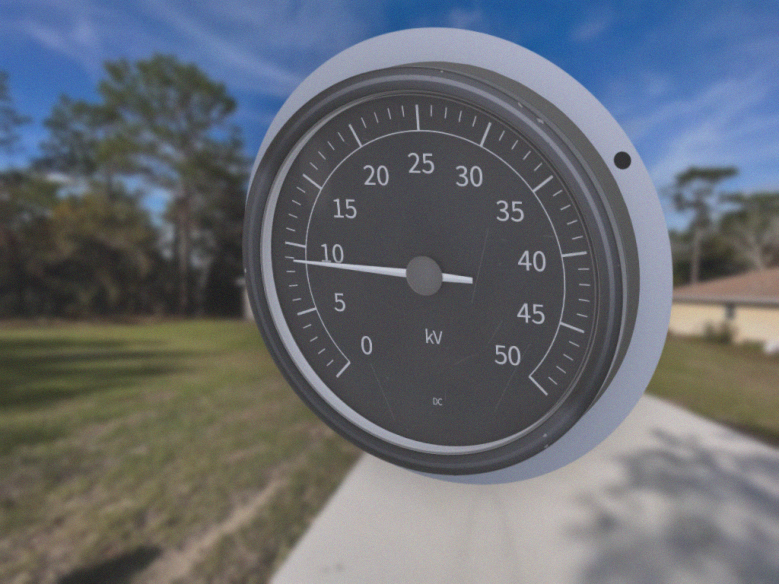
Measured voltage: 9 kV
